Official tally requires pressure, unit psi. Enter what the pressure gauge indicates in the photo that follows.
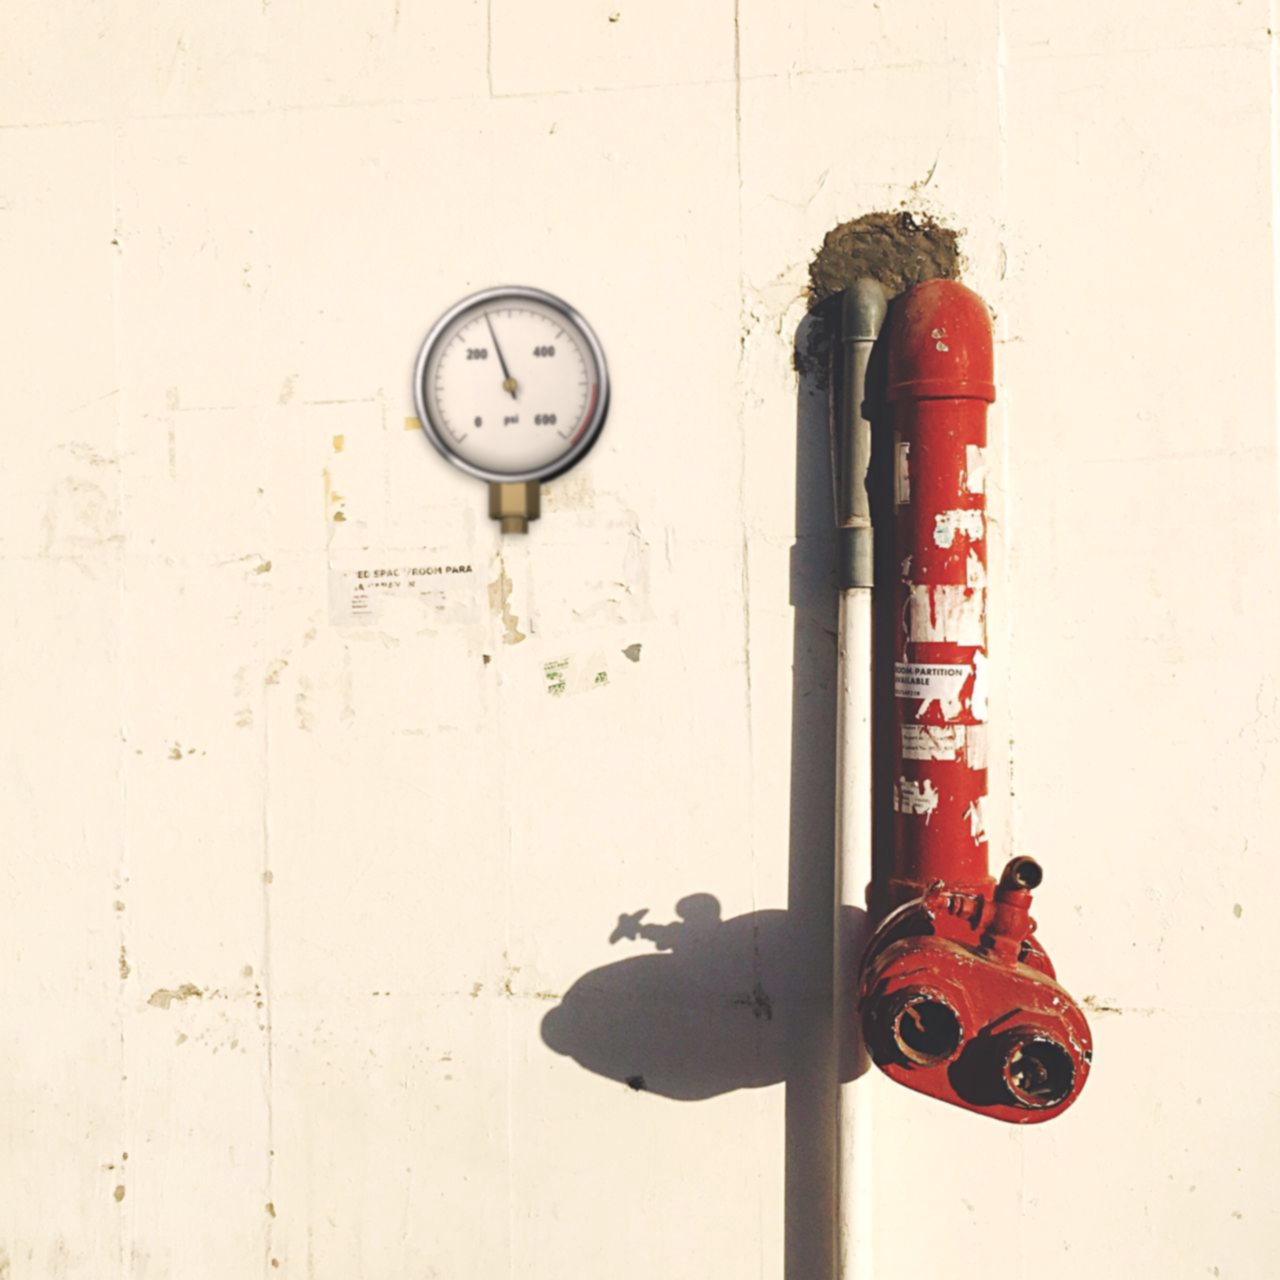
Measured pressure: 260 psi
